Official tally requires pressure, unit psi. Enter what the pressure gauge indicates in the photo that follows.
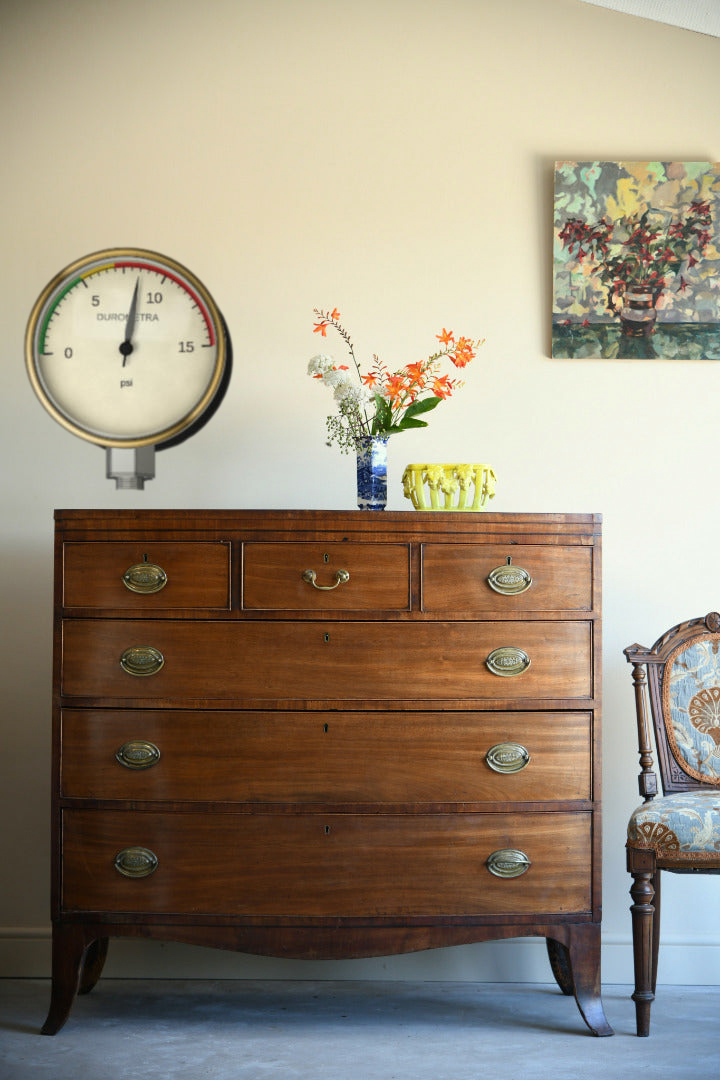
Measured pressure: 8.5 psi
